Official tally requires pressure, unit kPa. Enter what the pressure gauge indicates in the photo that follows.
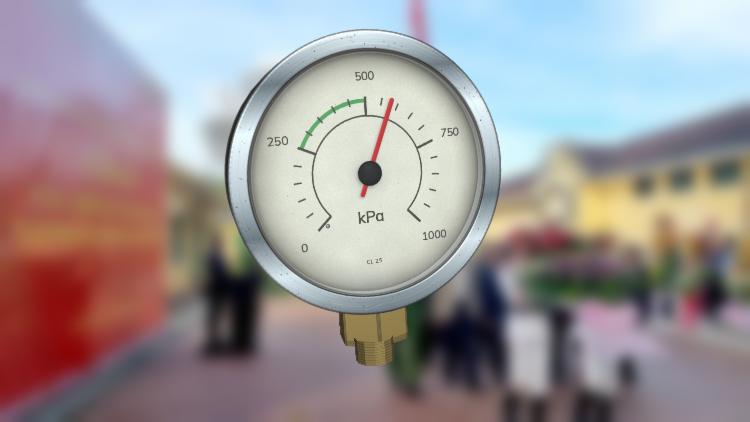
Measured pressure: 575 kPa
